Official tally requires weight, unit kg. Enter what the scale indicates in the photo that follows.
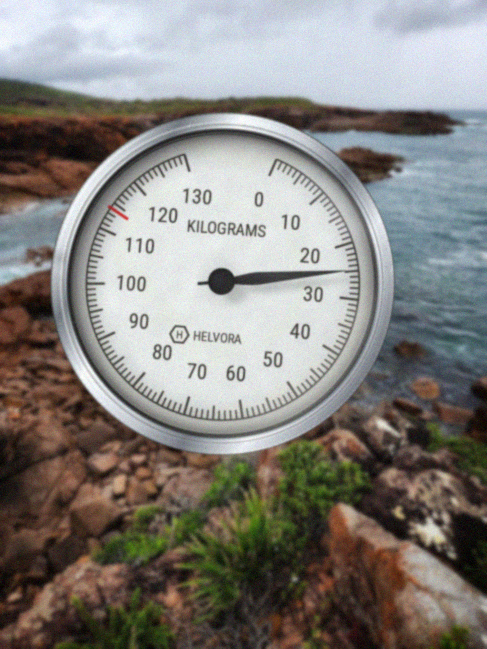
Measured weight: 25 kg
